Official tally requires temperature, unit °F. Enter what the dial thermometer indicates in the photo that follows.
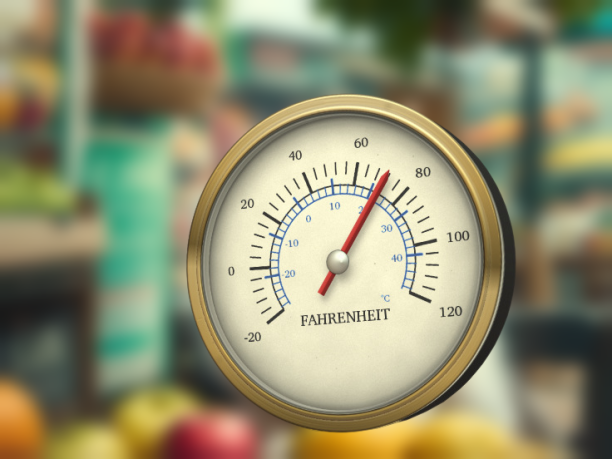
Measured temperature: 72 °F
